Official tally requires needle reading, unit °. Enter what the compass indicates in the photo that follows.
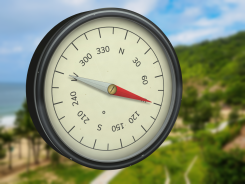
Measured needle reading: 90 °
